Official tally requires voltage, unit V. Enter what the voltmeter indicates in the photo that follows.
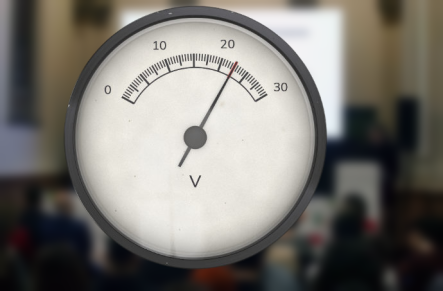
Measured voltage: 22.5 V
